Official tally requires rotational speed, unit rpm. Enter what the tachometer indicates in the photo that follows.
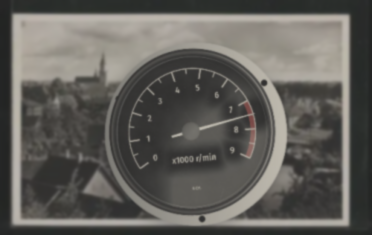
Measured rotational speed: 7500 rpm
